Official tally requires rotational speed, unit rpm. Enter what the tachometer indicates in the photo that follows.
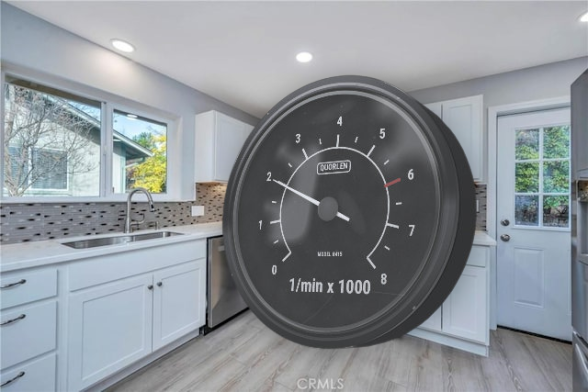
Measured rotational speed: 2000 rpm
